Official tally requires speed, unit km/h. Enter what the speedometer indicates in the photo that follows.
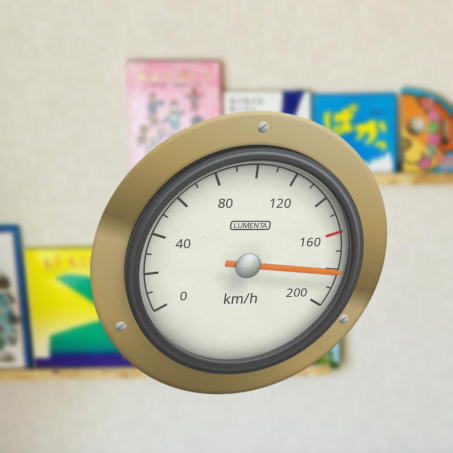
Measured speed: 180 km/h
